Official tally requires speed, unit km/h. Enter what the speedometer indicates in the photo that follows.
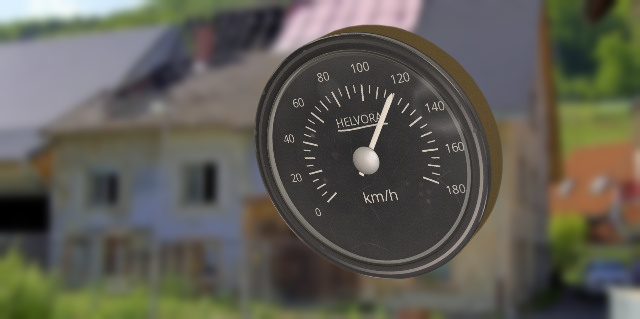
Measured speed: 120 km/h
